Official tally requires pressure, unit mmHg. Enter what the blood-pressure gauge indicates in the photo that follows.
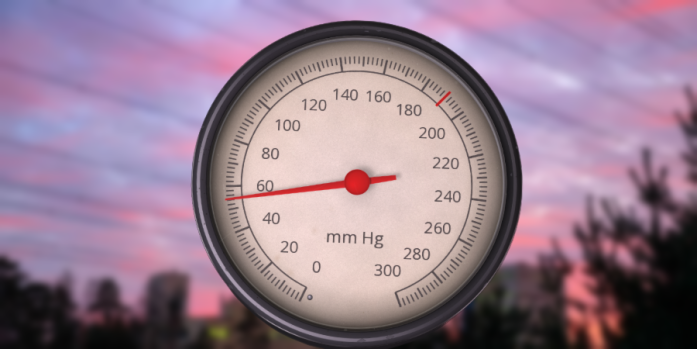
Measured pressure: 54 mmHg
